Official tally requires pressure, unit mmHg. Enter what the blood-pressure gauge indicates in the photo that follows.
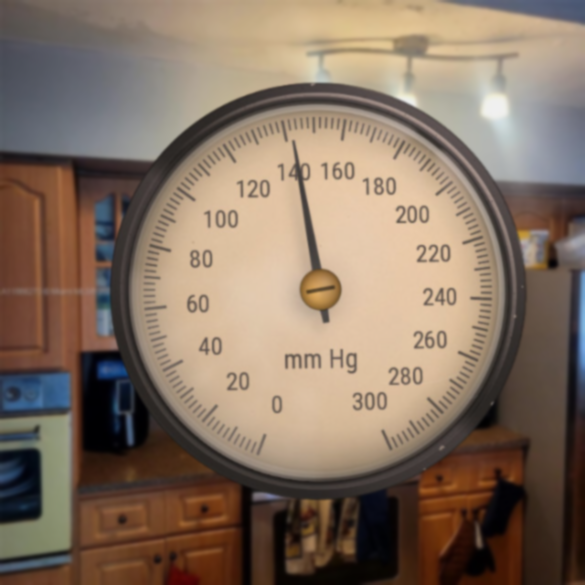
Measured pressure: 142 mmHg
